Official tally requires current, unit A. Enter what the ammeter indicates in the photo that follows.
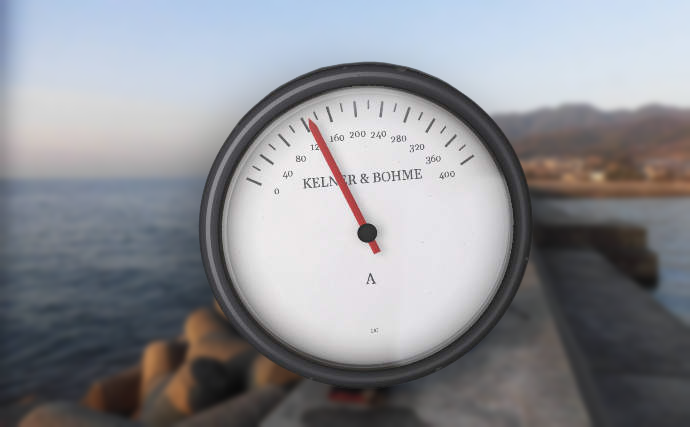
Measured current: 130 A
